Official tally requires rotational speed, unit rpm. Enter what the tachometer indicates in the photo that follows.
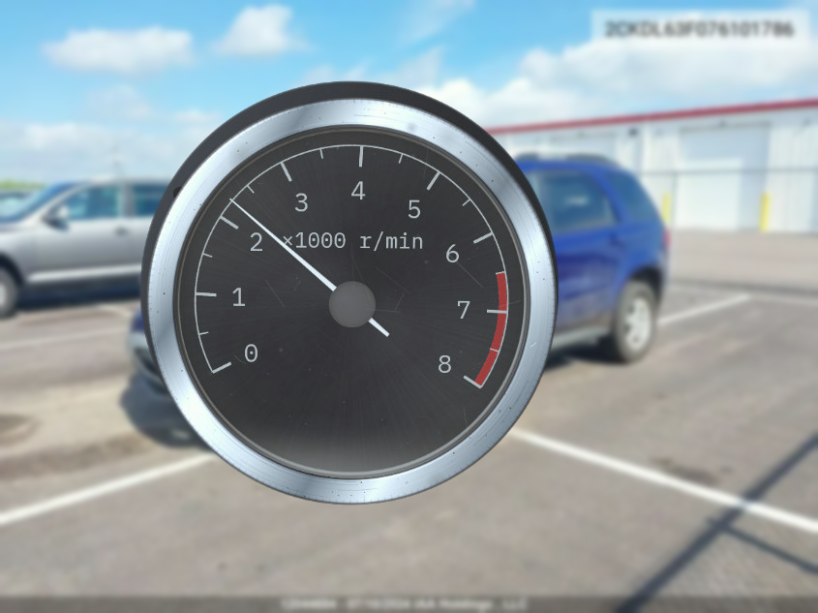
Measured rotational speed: 2250 rpm
